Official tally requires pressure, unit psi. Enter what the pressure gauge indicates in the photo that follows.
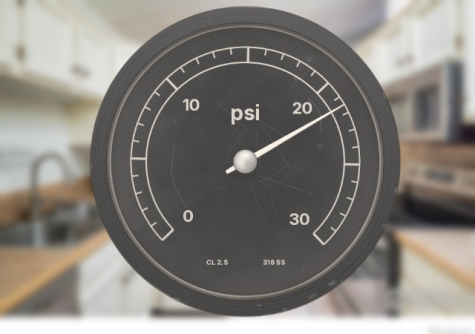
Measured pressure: 21.5 psi
